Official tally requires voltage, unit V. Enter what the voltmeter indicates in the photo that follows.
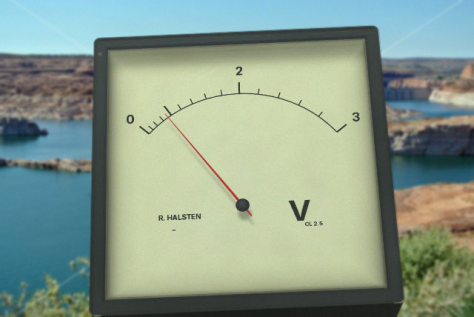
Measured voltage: 0.9 V
